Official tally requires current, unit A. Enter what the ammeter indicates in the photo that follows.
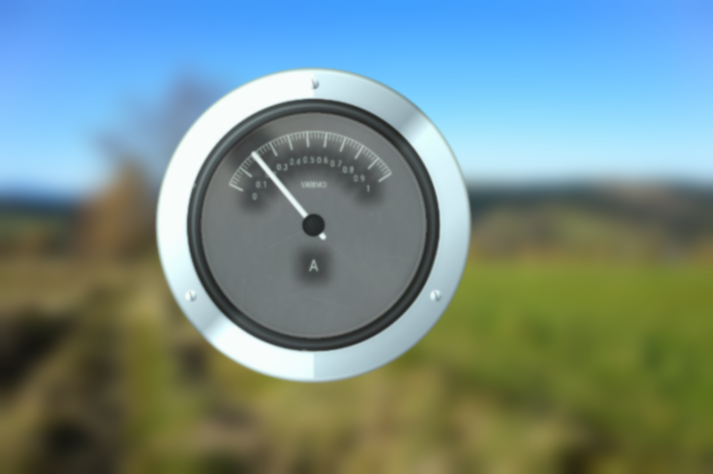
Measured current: 0.2 A
